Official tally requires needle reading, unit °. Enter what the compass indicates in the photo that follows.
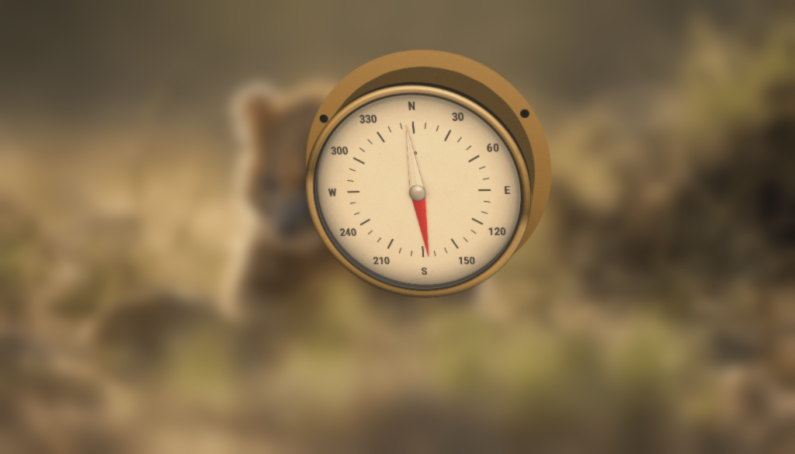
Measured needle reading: 175 °
